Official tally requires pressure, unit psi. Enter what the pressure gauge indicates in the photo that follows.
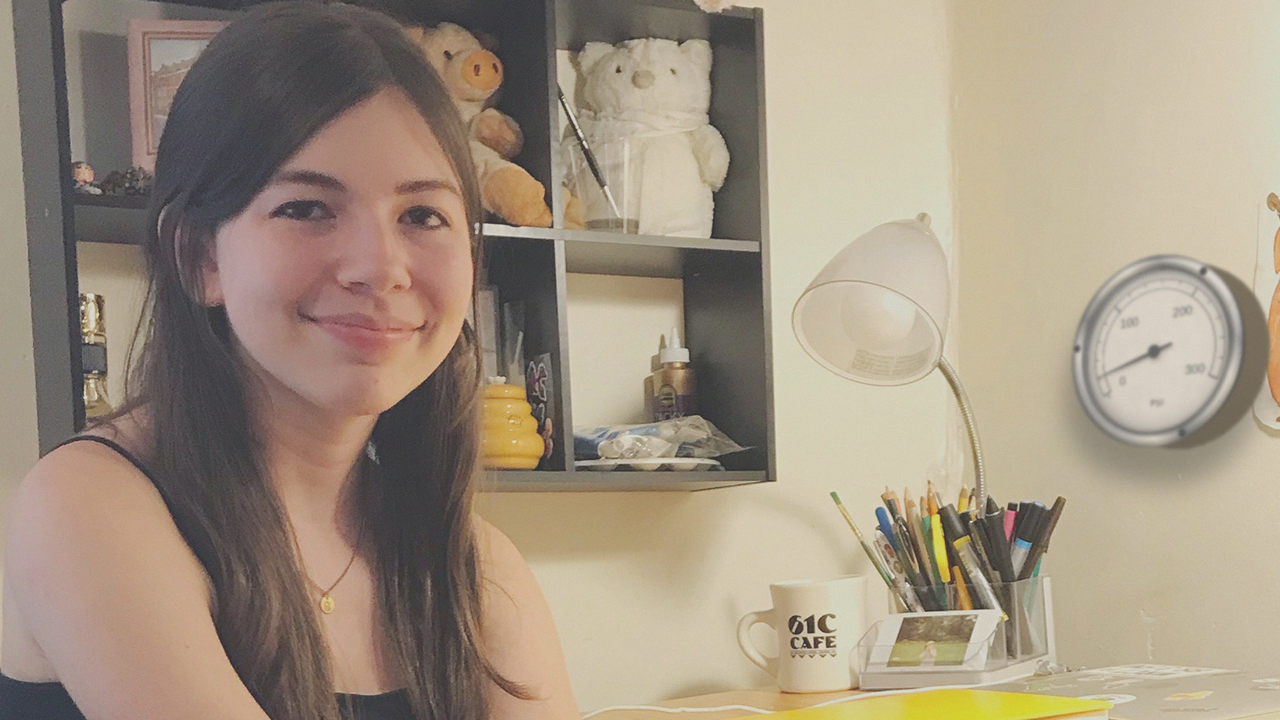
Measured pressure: 20 psi
